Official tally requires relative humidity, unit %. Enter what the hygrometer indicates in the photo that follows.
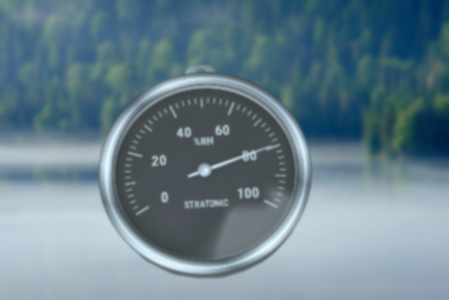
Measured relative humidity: 80 %
